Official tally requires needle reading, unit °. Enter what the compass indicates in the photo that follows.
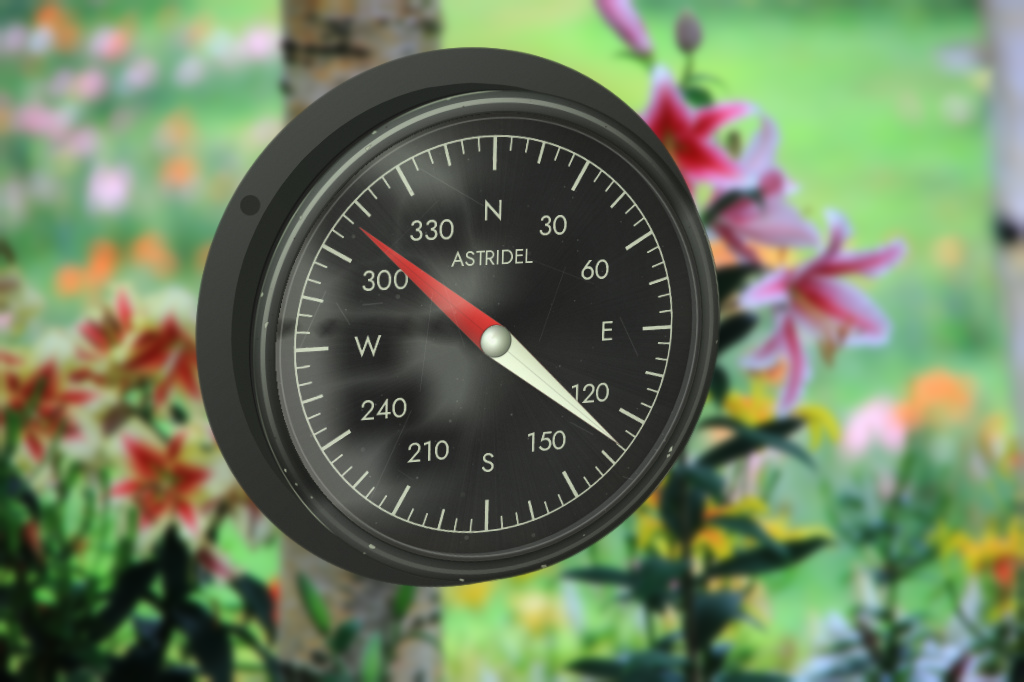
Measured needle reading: 310 °
